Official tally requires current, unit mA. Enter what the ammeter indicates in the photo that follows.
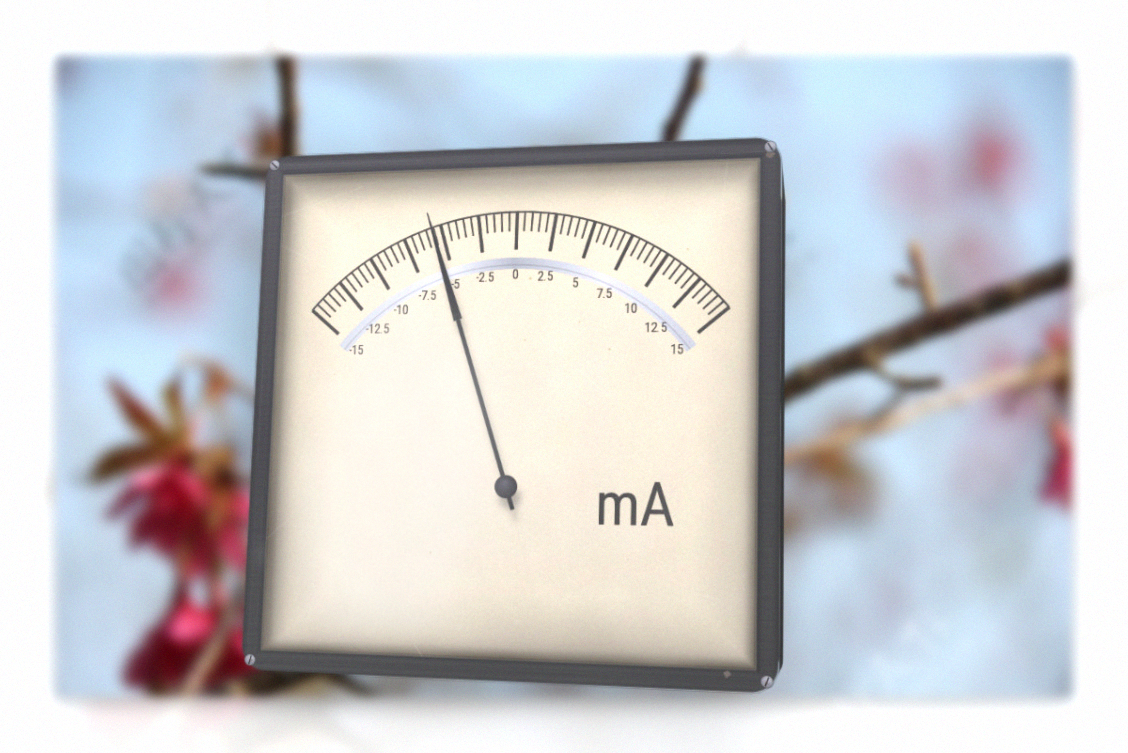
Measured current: -5.5 mA
